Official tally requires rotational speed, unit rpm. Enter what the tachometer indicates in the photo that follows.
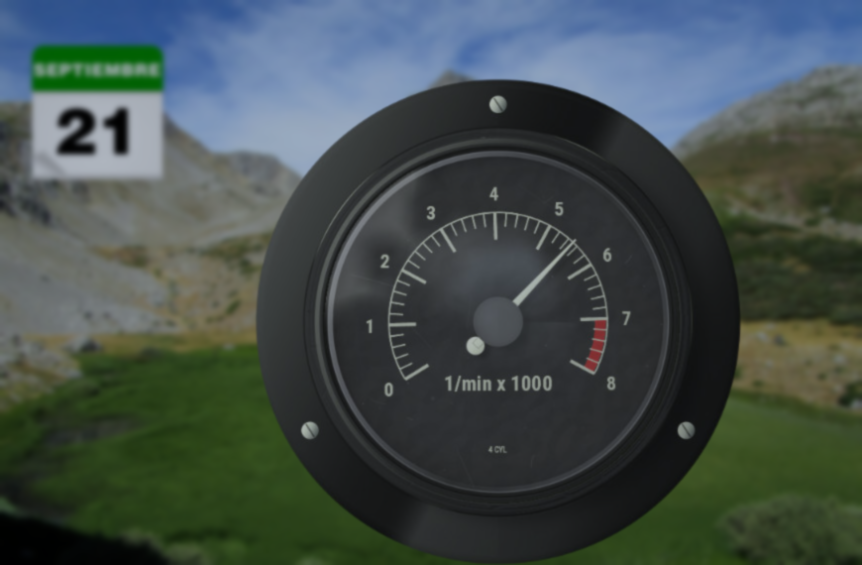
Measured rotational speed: 5500 rpm
